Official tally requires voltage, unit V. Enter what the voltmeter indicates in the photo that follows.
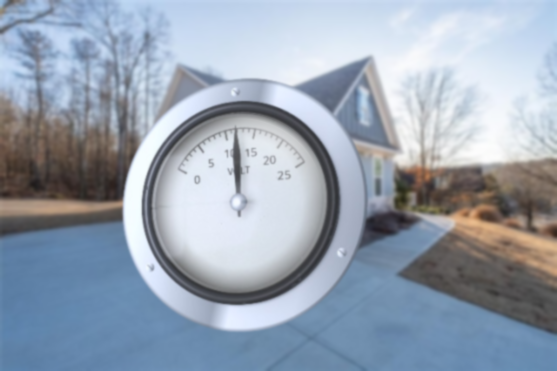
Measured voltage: 12 V
